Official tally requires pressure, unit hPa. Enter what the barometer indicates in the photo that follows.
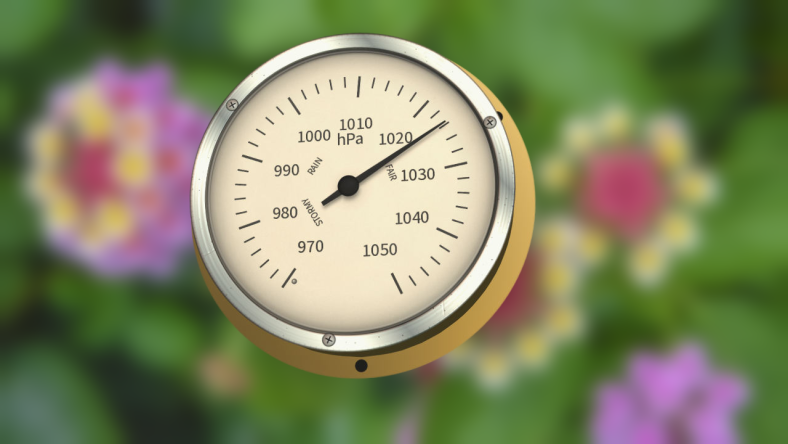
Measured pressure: 1024 hPa
